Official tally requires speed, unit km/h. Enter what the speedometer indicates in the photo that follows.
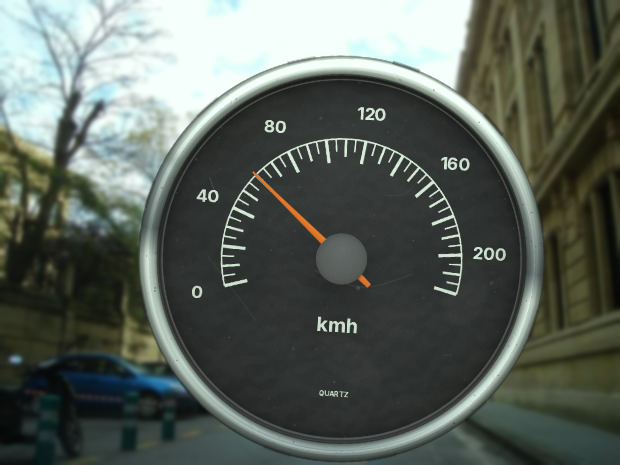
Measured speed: 60 km/h
